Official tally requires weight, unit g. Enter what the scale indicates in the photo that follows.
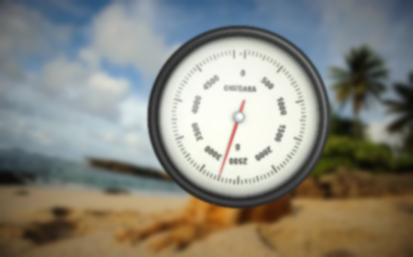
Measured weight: 2750 g
